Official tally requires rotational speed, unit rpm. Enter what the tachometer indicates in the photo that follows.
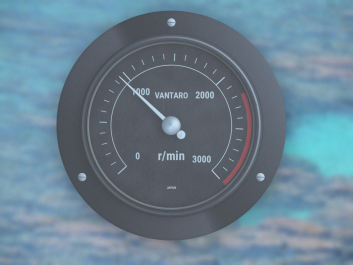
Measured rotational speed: 950 rpm
